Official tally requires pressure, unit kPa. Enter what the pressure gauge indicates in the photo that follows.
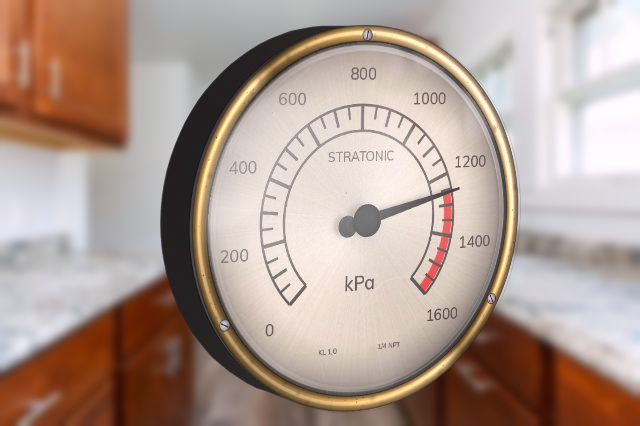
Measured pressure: 1250 kPa
